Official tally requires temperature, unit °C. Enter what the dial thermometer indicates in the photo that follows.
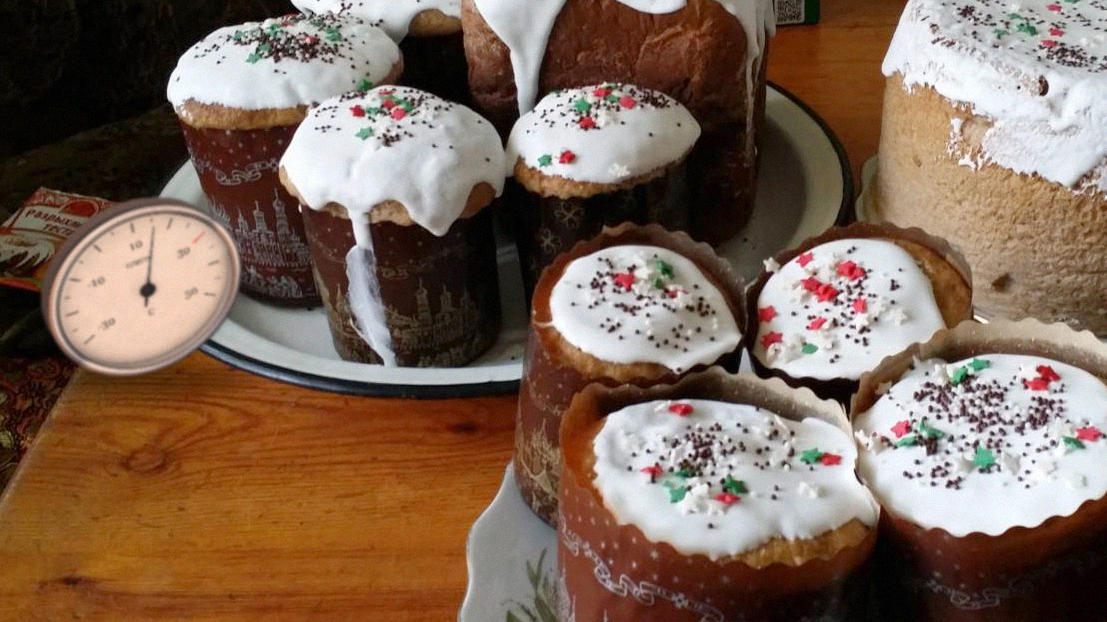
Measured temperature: 15 °C
